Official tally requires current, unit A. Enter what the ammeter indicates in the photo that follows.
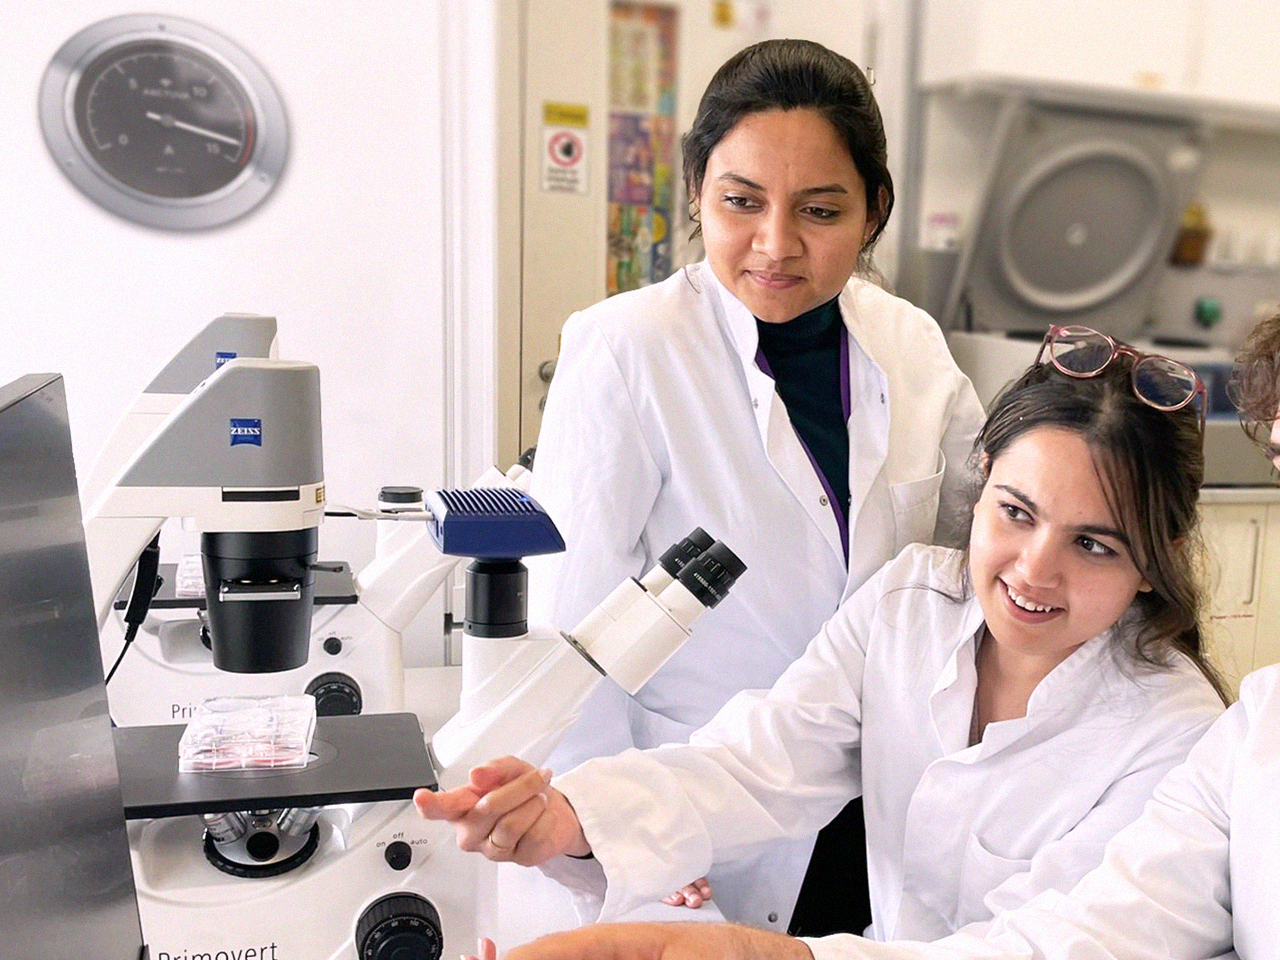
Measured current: 14 A
